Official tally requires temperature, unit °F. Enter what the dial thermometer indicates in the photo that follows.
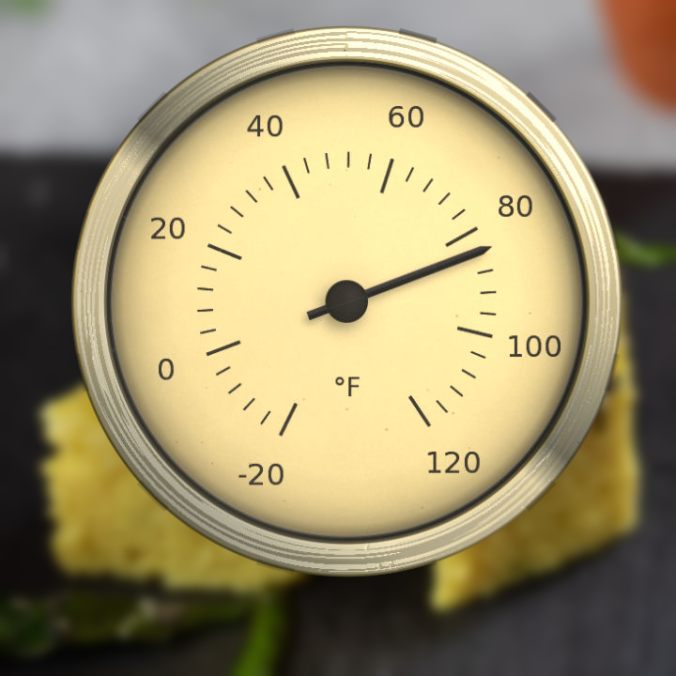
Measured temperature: 84 °F
